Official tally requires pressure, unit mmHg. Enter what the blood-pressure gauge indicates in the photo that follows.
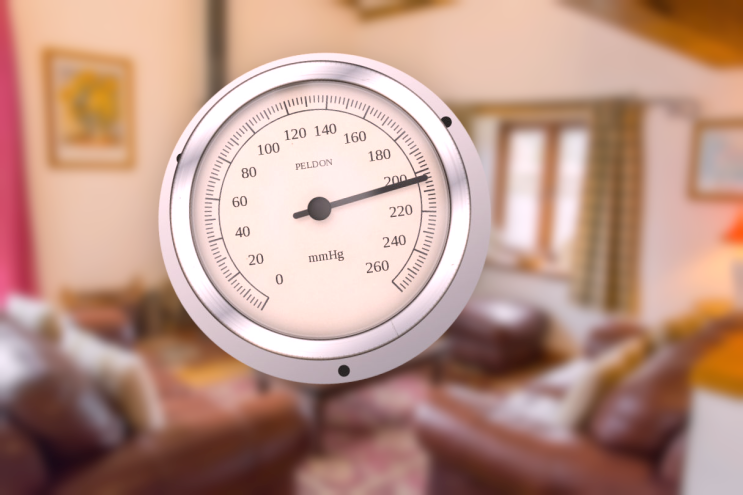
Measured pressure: 204 mmHg
